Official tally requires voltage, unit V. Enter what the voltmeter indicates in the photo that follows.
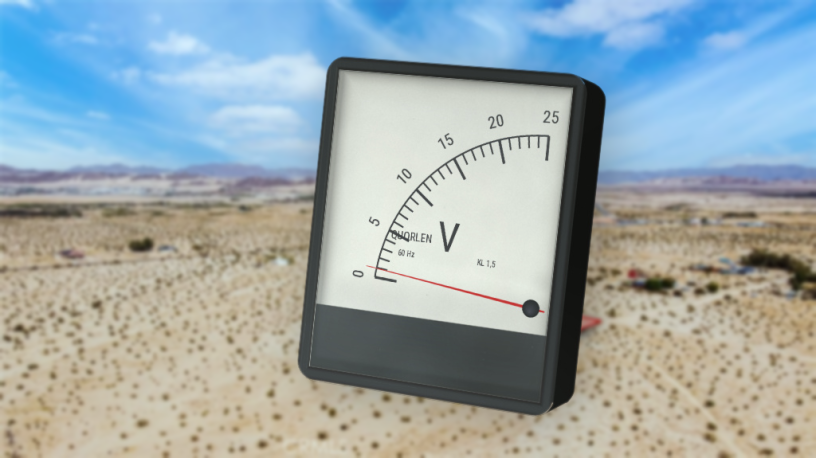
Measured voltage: 1 V
